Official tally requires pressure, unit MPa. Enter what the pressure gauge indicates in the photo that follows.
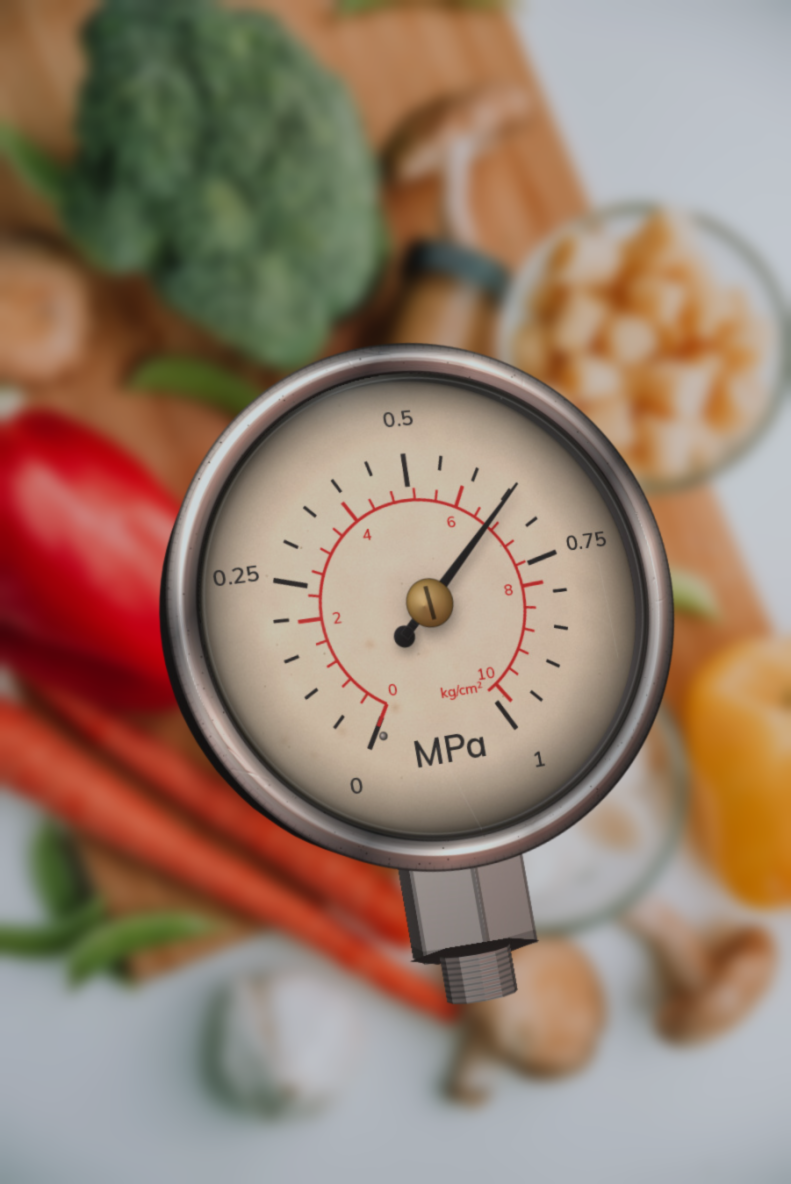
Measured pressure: 0.65 MPa
